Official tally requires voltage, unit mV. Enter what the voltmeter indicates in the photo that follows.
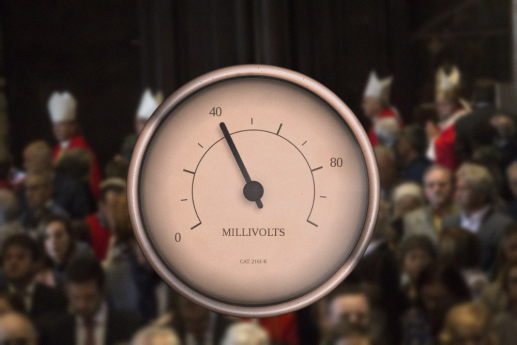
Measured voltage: 40 mV
